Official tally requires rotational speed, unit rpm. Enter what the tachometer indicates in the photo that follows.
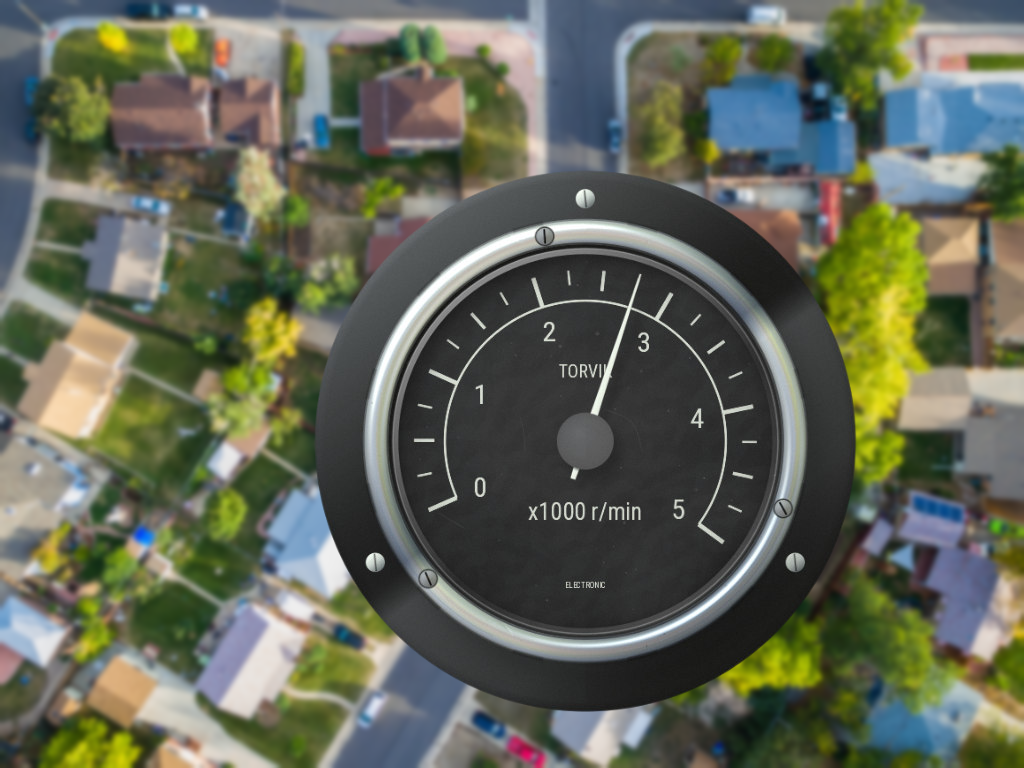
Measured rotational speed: 2750 rpm
